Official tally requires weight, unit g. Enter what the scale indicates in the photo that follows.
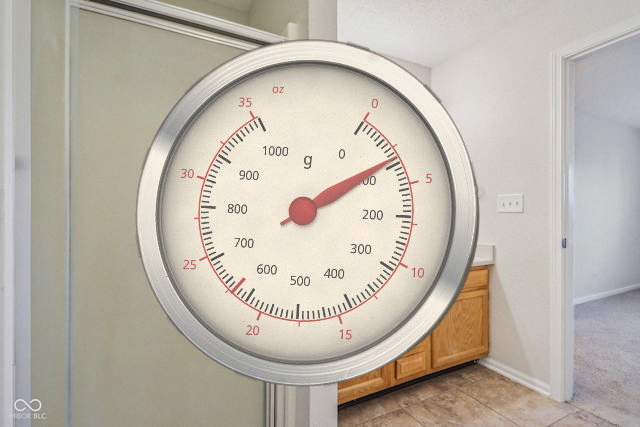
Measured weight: 90 g
